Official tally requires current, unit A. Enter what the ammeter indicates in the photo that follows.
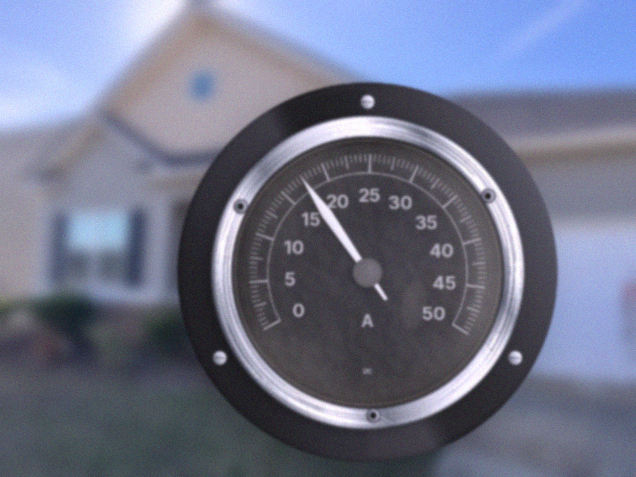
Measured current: 17.5 A
